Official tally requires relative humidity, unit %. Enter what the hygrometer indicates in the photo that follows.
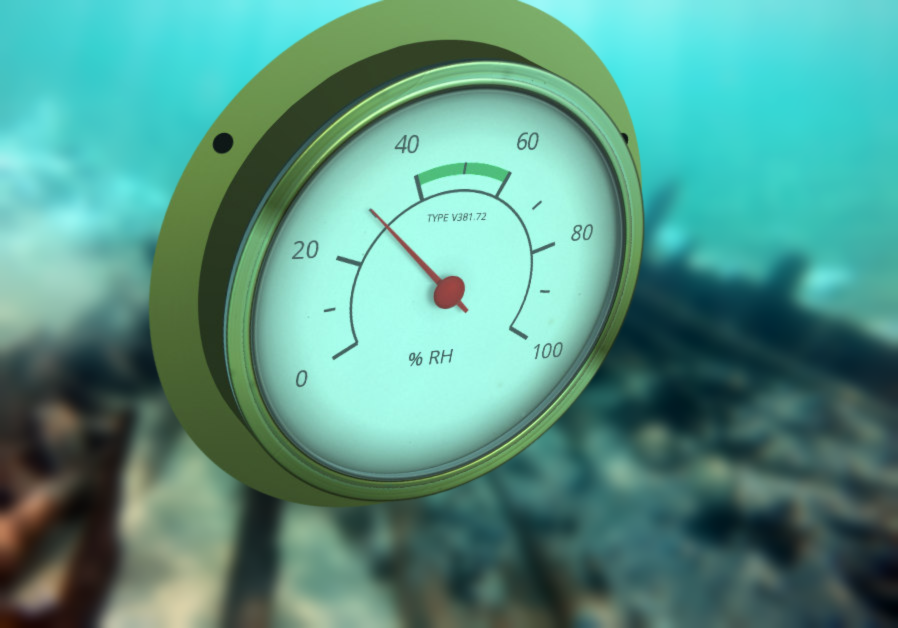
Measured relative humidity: 30 %
